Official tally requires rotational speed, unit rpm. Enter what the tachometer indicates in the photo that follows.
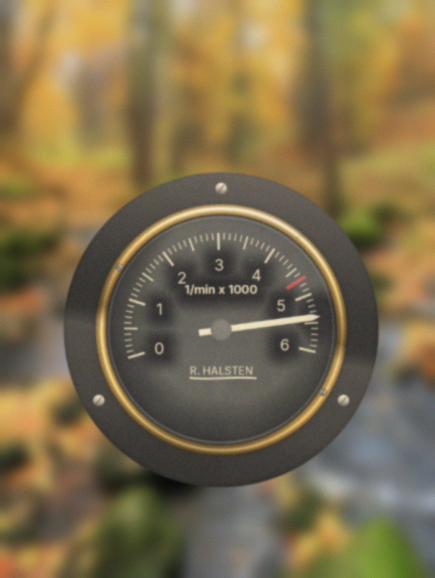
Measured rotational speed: 5400 rpm
